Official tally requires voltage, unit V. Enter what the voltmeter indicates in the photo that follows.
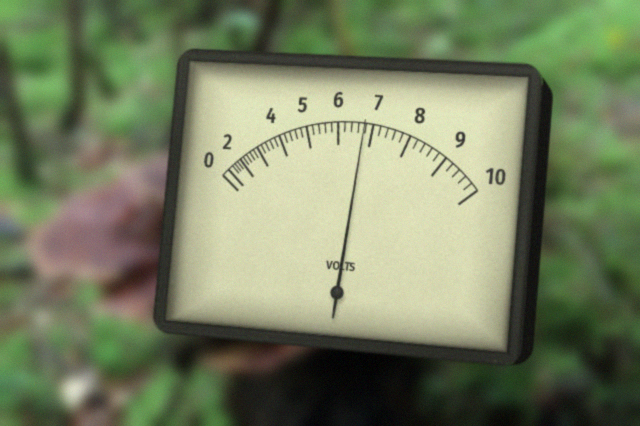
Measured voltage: 6.8 V
